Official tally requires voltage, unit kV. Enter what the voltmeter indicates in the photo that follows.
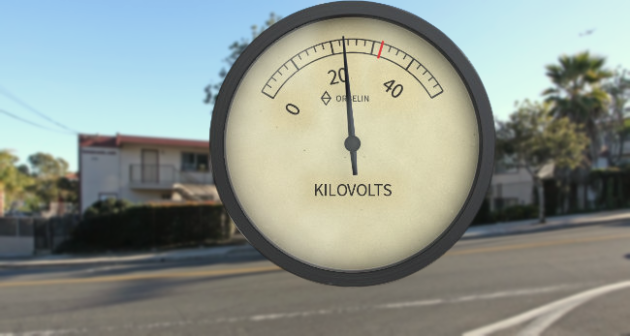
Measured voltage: 23 kV
